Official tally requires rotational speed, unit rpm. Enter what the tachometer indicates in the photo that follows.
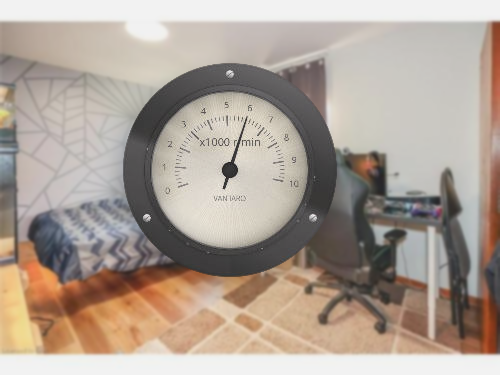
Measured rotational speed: 6000 rpm
